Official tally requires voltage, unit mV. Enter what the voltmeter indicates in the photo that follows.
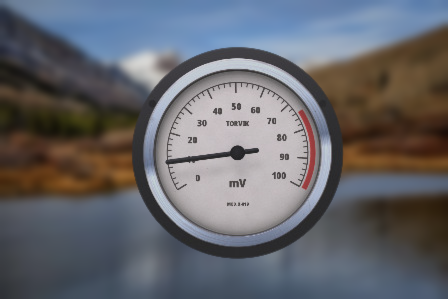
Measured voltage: 10 mV
